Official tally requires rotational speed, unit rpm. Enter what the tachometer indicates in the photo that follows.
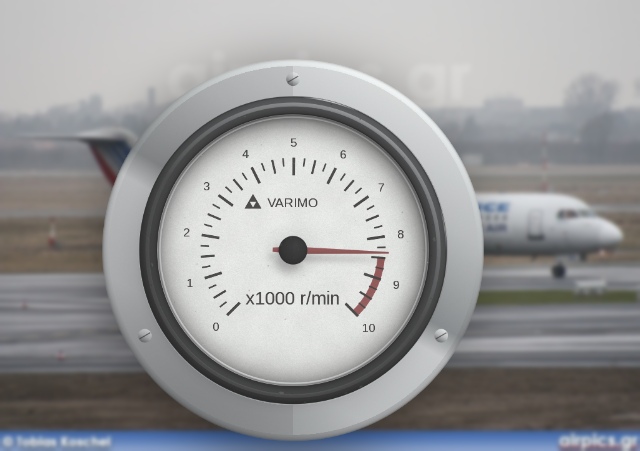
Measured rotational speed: 8375 rpm
